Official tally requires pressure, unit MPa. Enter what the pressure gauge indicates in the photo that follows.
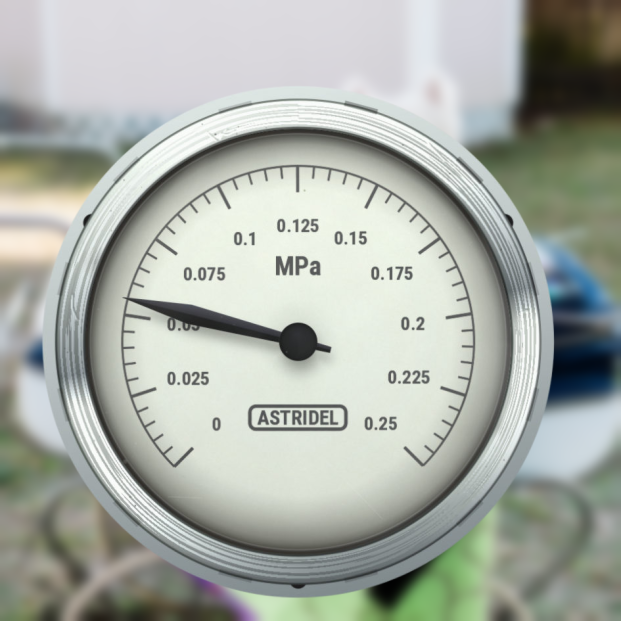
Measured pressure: 0.055 MPa
